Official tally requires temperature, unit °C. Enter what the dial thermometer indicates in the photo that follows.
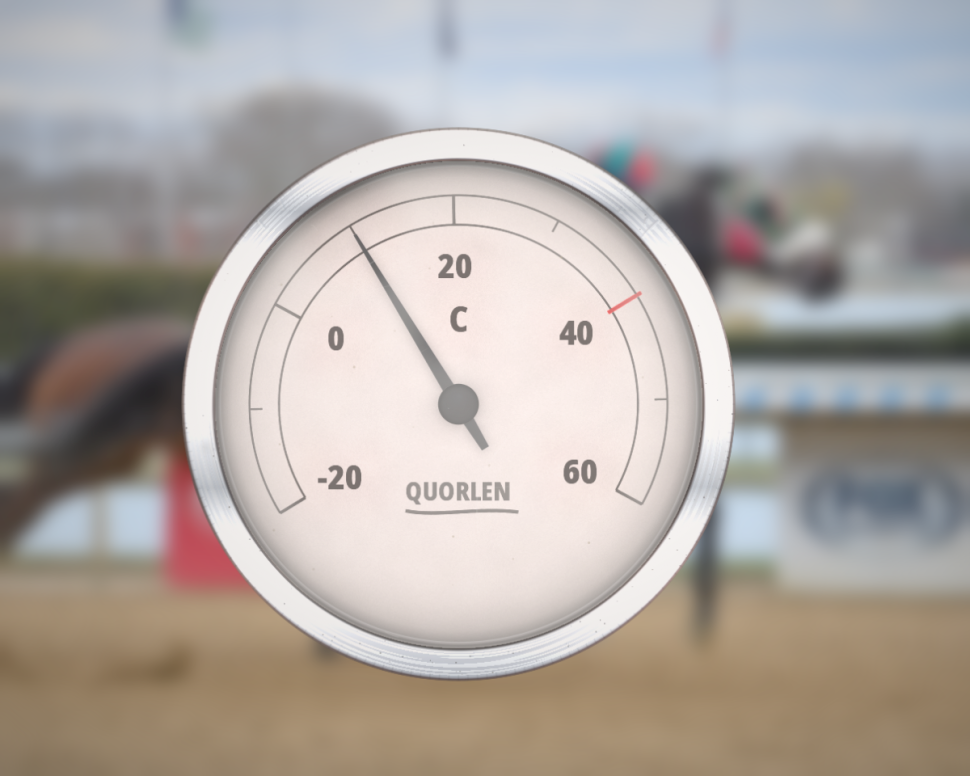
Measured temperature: 10 °C
